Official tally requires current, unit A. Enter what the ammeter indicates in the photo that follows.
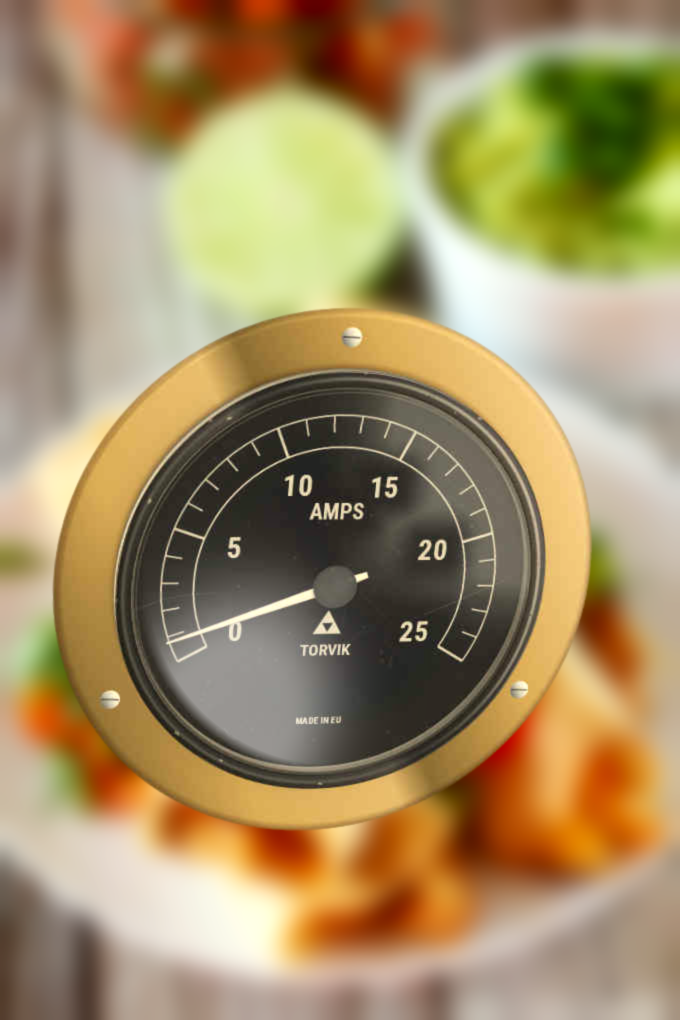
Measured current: 1 A
